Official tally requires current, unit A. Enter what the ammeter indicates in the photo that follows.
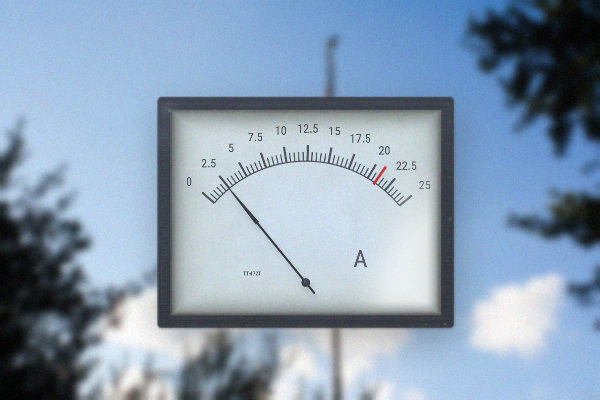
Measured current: 2.5 A
